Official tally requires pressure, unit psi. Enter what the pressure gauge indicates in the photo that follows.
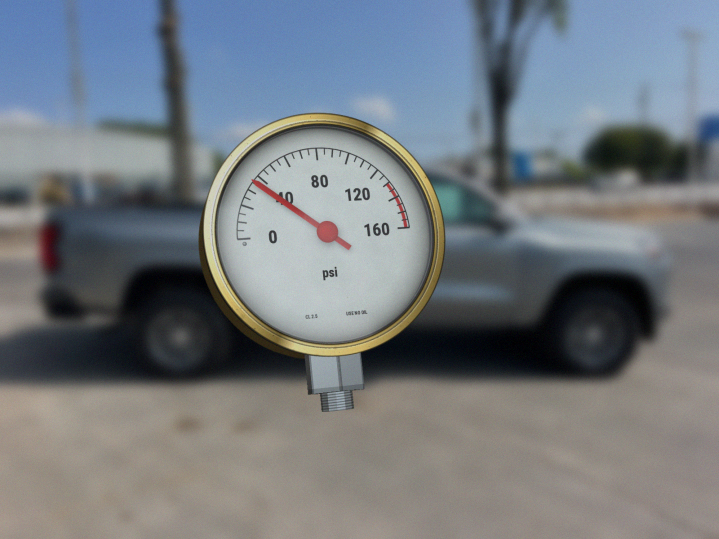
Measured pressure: 35 psi
